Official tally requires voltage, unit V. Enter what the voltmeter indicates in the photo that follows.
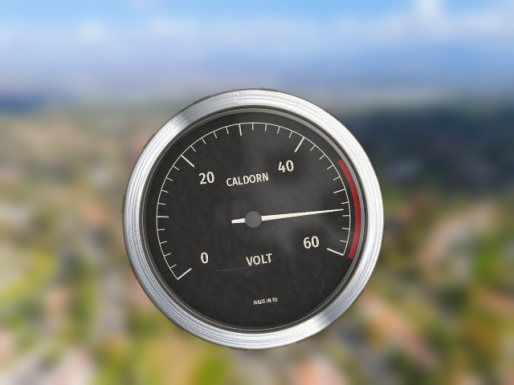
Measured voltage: 53 V
